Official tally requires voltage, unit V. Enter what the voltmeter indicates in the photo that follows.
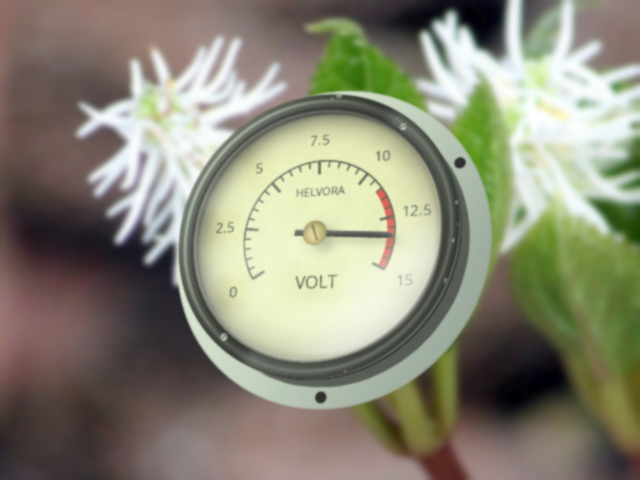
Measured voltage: 13.5 V
